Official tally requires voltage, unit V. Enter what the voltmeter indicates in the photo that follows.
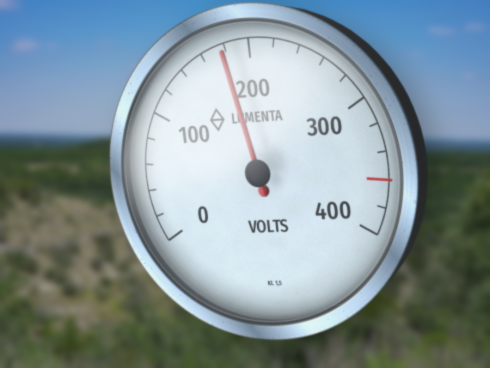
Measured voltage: 180 V
